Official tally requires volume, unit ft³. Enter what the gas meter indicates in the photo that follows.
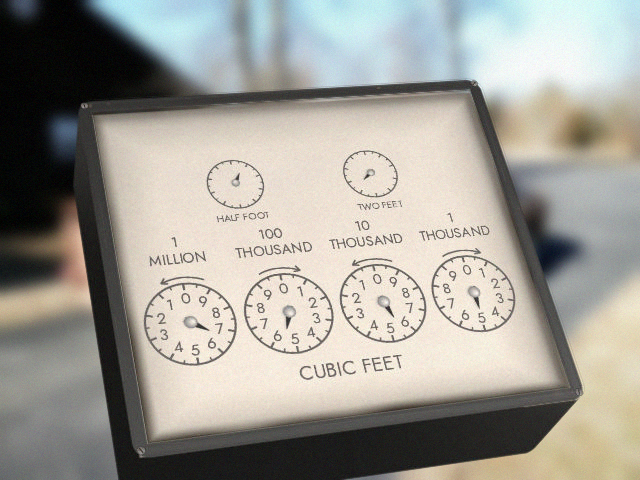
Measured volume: 655500 ft³
